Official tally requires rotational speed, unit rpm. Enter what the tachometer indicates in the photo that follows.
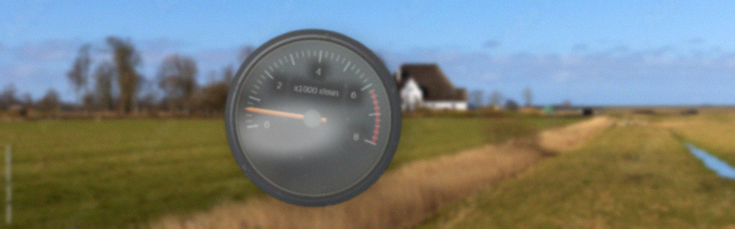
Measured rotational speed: 600 rpm
